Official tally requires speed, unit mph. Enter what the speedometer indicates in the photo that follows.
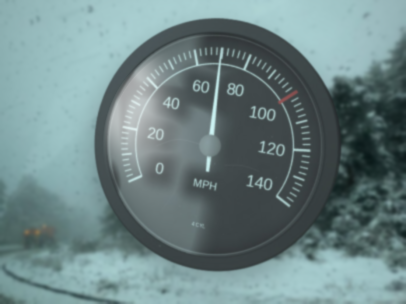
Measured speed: 70 mph
